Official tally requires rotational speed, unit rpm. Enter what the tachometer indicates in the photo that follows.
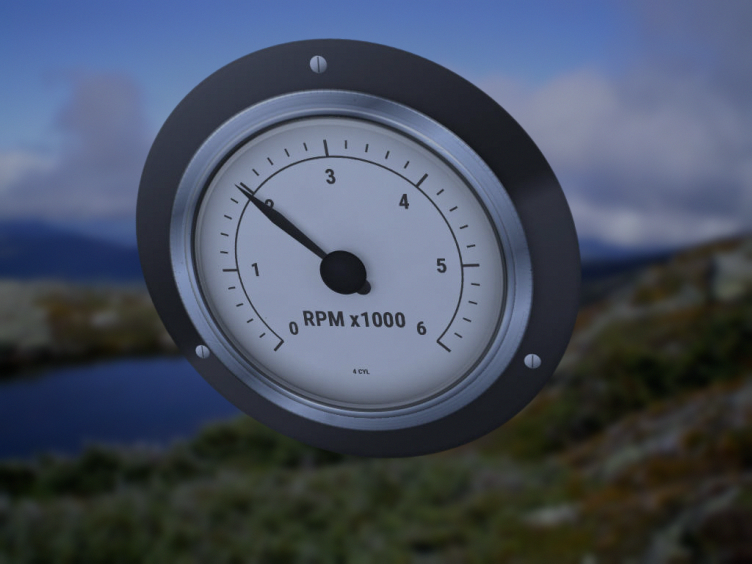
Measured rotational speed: 2000 rpm
